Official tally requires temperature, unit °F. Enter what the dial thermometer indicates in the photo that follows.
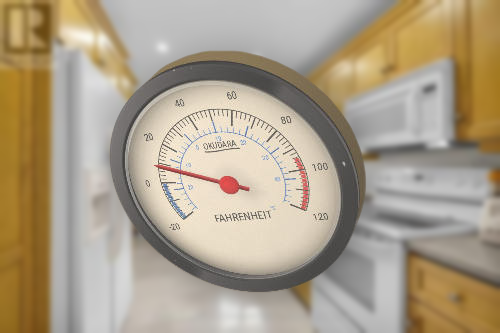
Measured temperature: 10 °F
